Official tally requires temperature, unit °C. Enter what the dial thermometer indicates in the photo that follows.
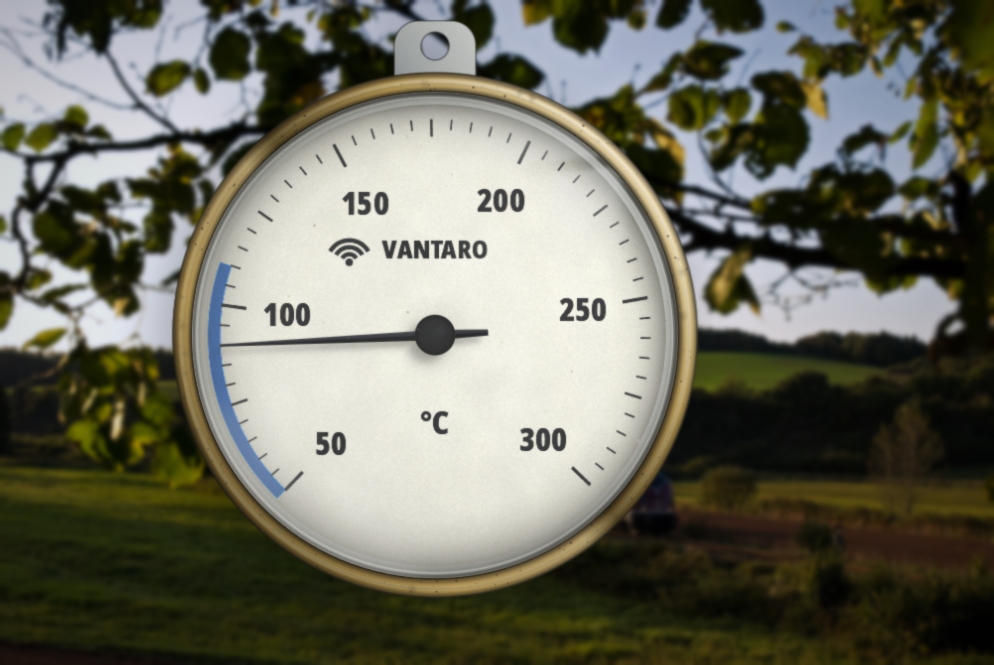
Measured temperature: 90 °C
